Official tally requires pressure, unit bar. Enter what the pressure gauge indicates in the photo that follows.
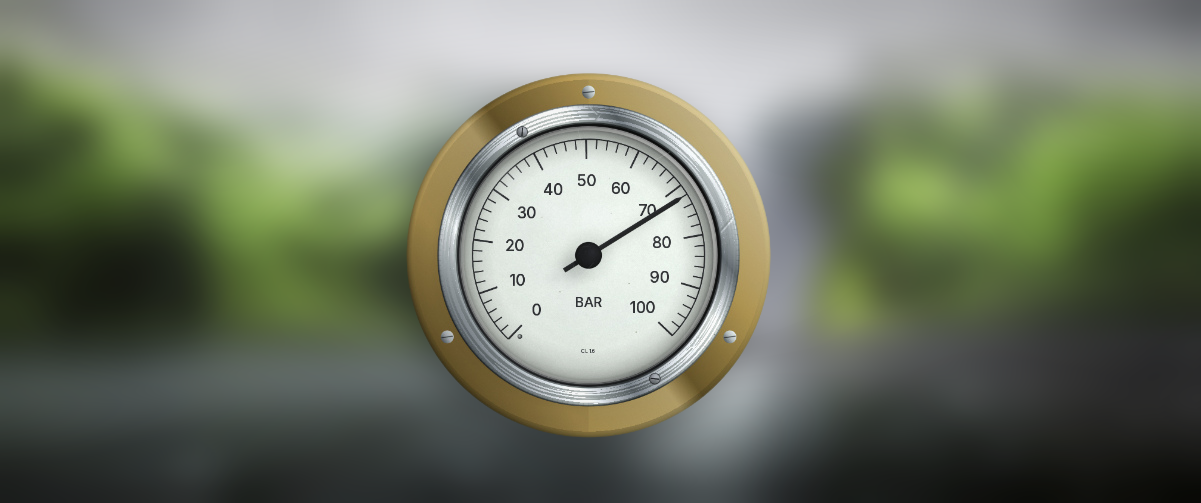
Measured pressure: 72 bar
